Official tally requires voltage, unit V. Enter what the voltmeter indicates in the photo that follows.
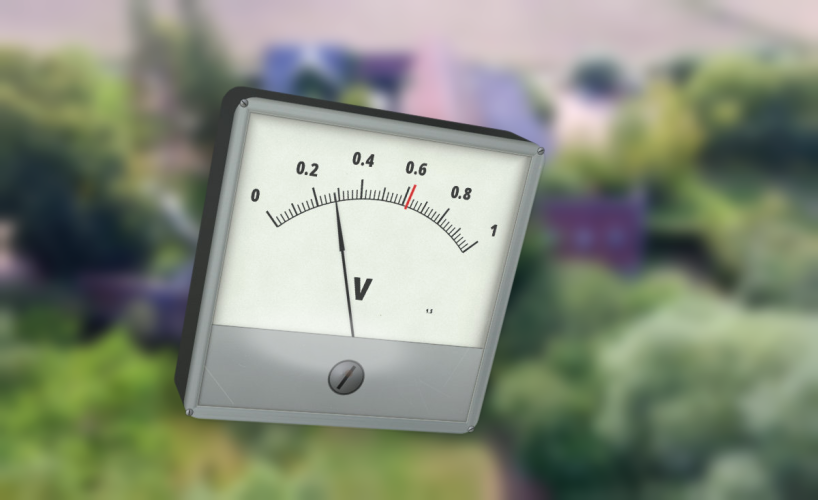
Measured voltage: 0.28 V
